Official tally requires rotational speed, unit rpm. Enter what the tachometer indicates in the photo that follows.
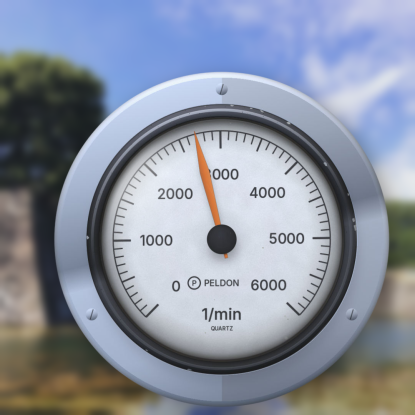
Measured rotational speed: 2700 rpm
